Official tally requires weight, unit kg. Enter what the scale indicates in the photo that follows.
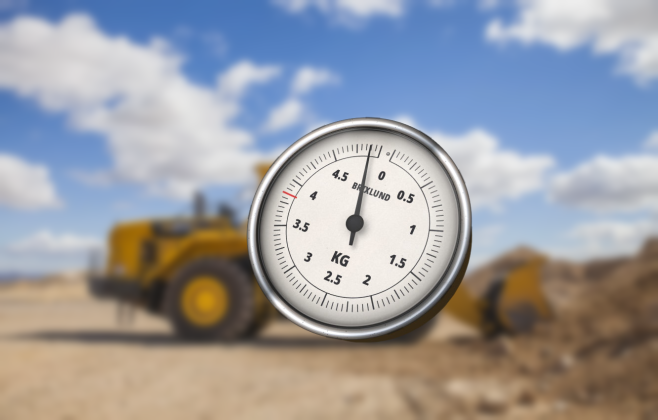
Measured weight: 4.9 kg
